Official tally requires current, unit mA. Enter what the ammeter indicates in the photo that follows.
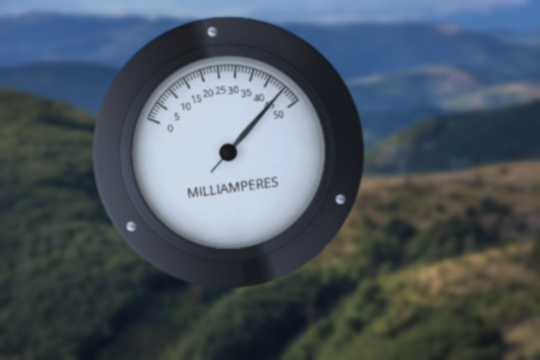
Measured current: 45 mA
